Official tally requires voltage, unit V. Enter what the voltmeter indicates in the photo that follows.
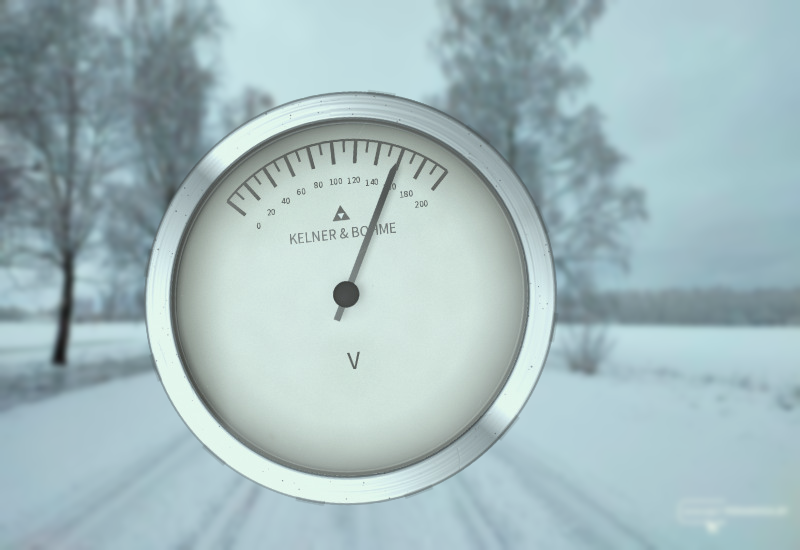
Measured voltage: 160 V
